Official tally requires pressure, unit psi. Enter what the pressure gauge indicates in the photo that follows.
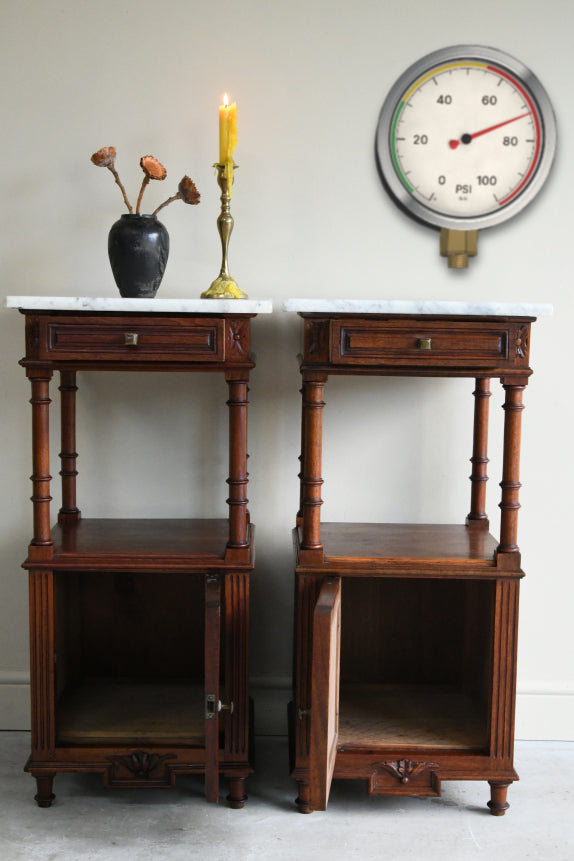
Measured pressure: 72.5 psi
